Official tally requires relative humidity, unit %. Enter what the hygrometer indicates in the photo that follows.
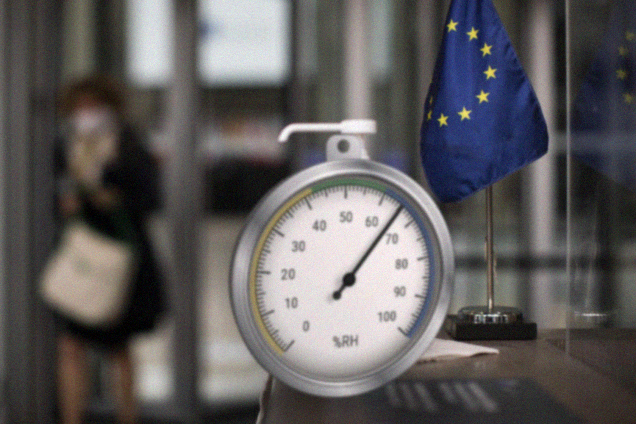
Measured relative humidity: 65 %
